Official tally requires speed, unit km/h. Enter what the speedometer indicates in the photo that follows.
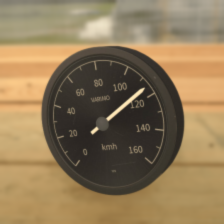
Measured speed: 115 km/h
